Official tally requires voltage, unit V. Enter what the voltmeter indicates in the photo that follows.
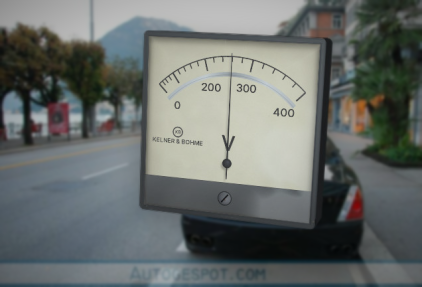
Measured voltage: 260 V
